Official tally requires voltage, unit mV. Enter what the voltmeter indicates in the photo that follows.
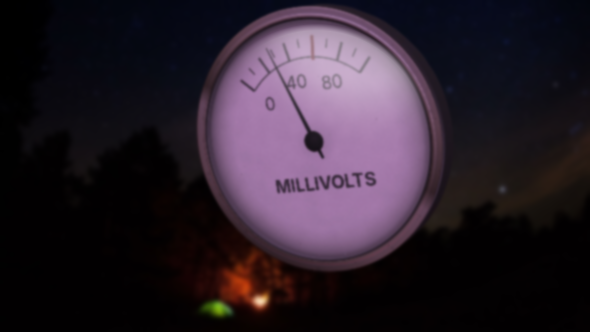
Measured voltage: 30 mV
